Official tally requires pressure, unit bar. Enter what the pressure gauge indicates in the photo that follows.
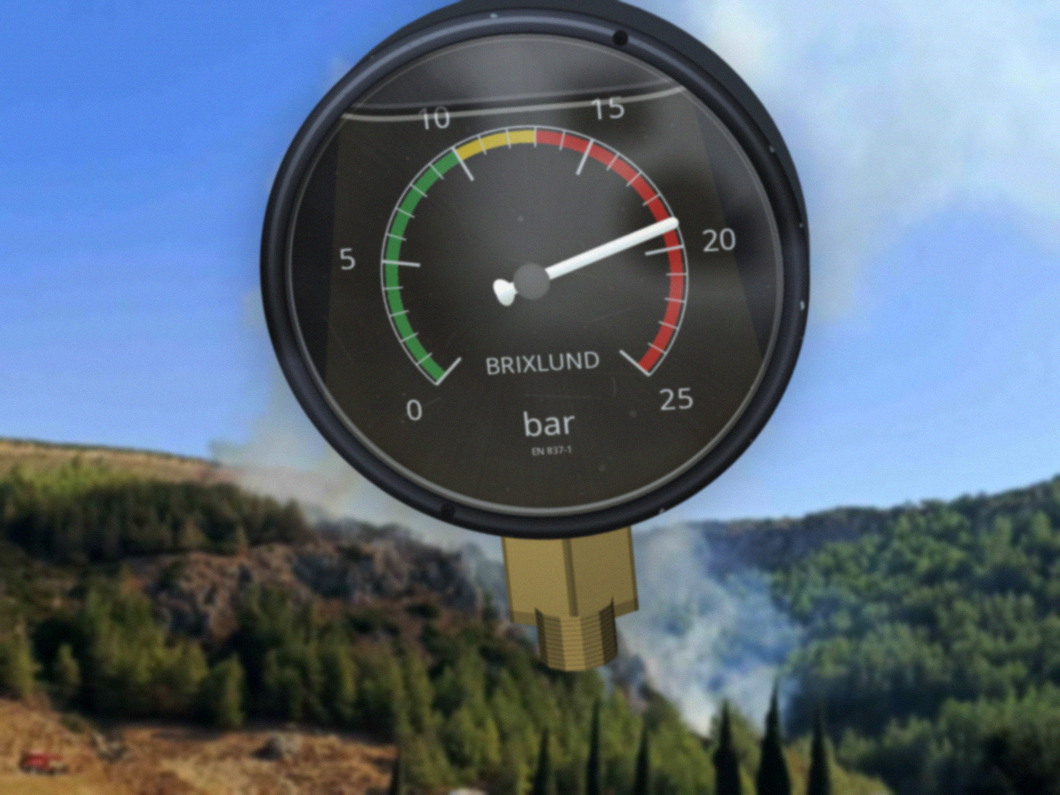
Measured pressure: 19 bar
